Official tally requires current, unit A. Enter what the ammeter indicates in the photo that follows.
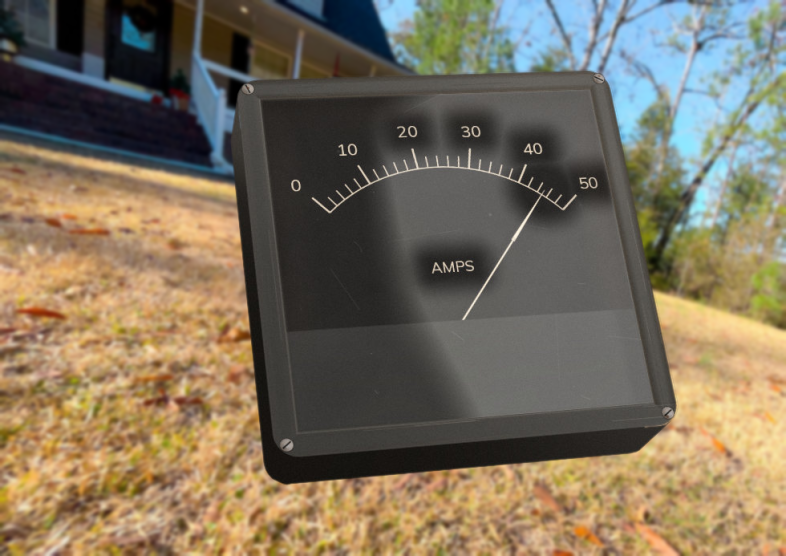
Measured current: 45 A
